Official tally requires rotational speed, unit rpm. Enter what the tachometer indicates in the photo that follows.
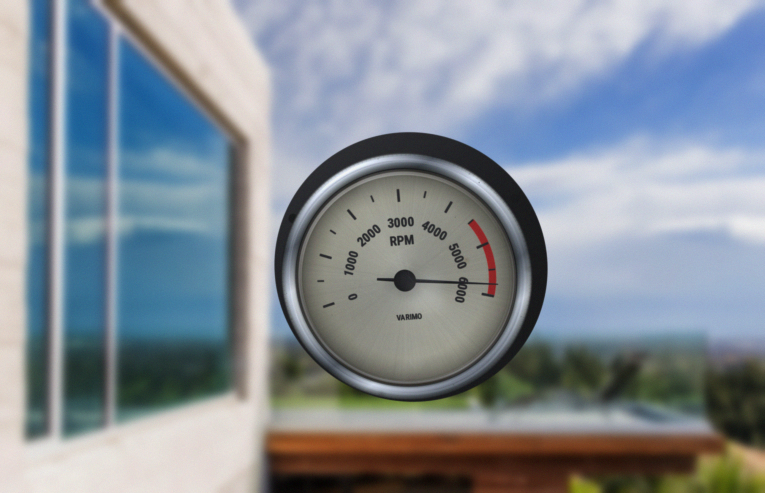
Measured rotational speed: 5750 rpm
